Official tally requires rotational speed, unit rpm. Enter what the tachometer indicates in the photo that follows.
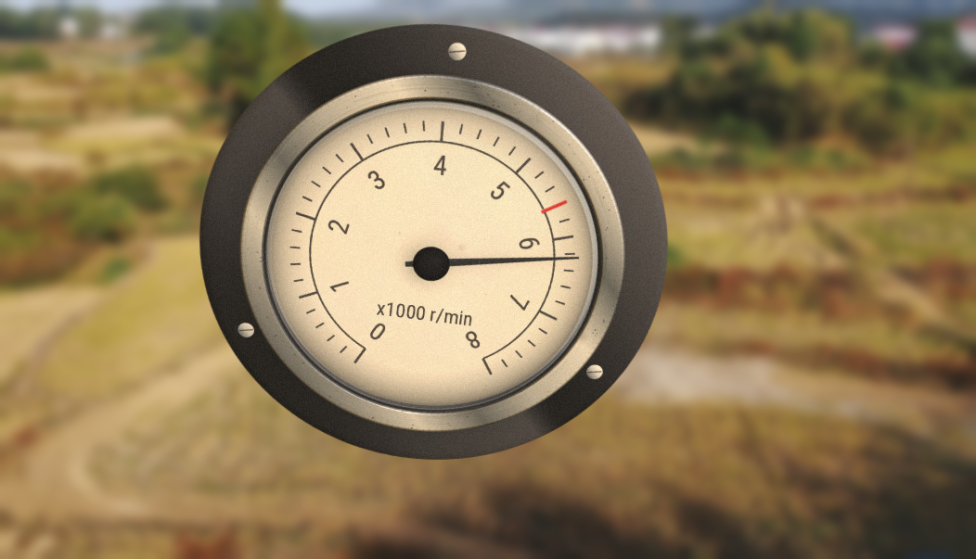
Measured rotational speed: 6200 rpm
